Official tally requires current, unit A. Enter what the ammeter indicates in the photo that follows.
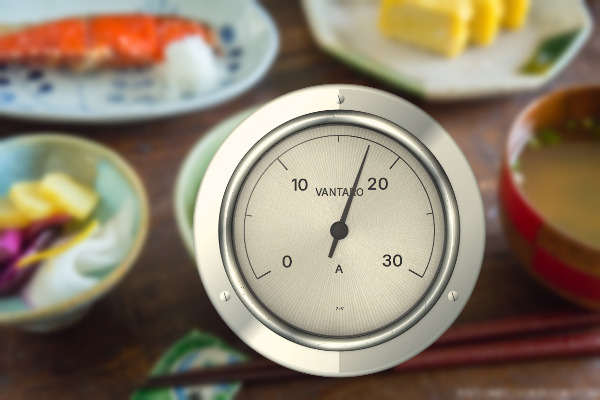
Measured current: 17.5 A
